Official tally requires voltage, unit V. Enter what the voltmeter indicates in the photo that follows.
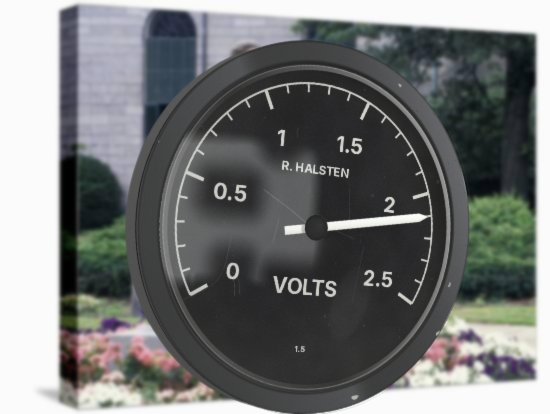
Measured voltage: 2.1 V
